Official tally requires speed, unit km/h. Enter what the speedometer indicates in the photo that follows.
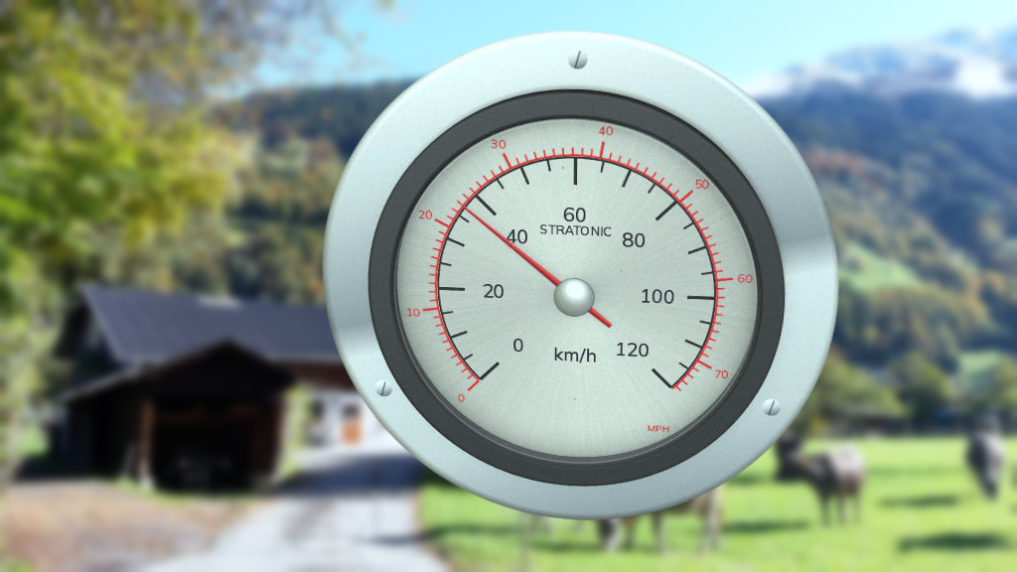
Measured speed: 37.5 km/h
